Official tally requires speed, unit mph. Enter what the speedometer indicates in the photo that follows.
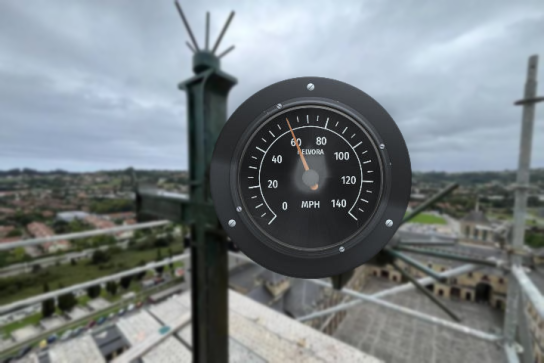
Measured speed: 60 mph
